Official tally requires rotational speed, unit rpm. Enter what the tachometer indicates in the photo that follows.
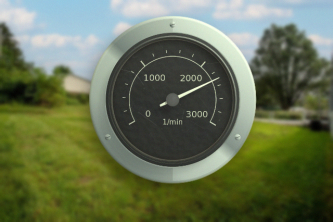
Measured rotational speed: 2300 rpm
